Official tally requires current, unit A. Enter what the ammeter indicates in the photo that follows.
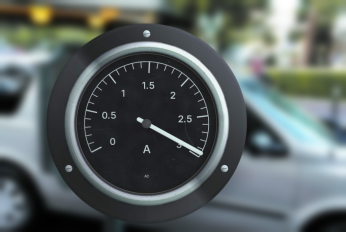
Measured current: 2.95 A
